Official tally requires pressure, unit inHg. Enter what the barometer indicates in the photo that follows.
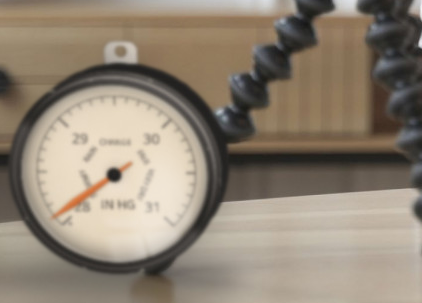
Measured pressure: 28.1 inHg
